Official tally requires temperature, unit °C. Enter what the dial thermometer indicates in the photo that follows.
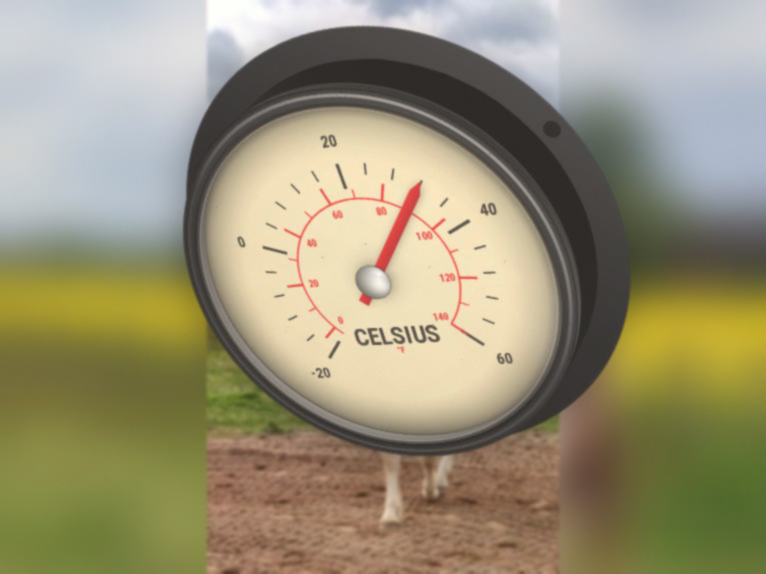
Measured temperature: 32 °C
